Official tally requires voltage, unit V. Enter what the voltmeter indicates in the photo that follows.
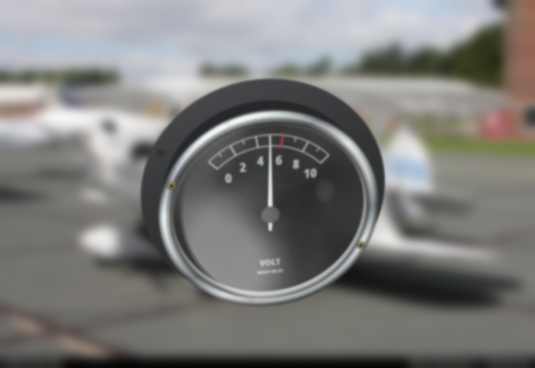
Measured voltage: 5 V
